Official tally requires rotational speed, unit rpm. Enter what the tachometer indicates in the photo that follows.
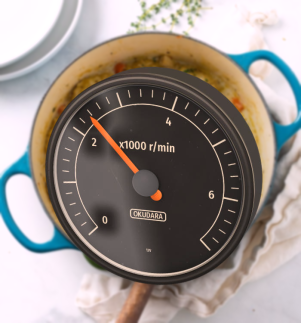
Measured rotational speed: 2400 rpm
